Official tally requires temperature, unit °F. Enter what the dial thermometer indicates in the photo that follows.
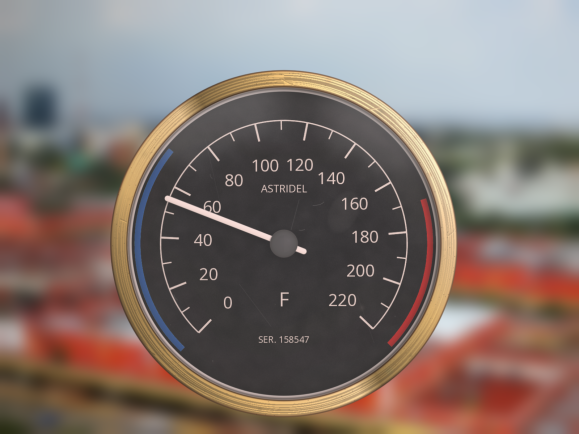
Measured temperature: 55 °F
